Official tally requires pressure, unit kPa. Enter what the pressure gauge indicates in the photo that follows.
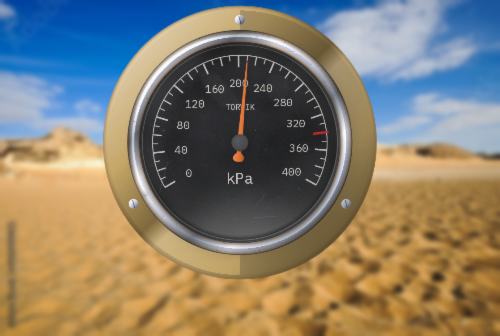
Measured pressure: 210 kPa
